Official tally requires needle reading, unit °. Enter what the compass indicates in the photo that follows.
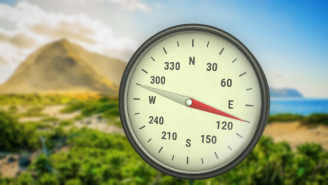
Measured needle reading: 105 °
